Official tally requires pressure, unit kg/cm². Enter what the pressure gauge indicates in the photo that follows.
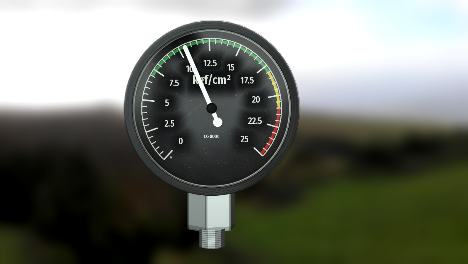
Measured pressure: 10.5 kg/cm²
